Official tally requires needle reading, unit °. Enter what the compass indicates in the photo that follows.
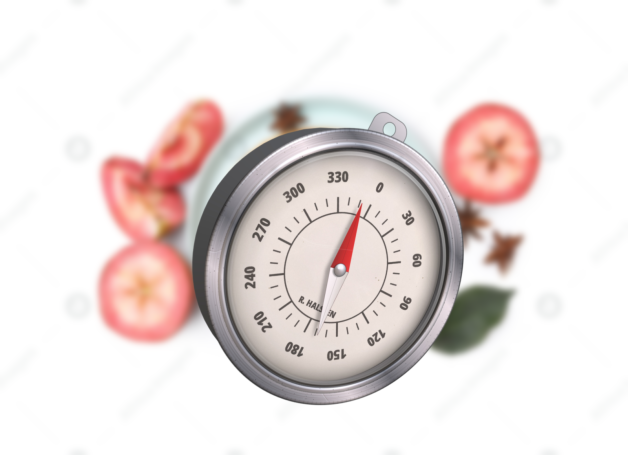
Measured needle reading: 350 °
